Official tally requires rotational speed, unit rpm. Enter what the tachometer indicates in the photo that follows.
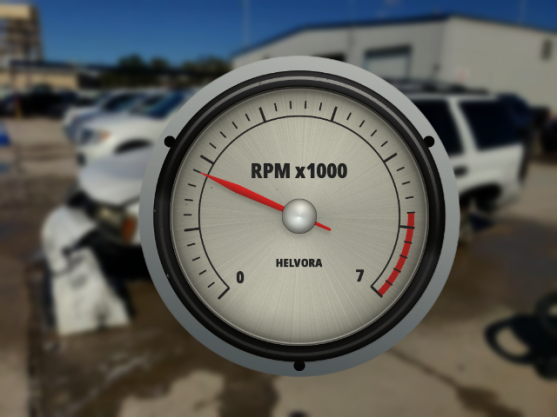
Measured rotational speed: 1800 rpm
